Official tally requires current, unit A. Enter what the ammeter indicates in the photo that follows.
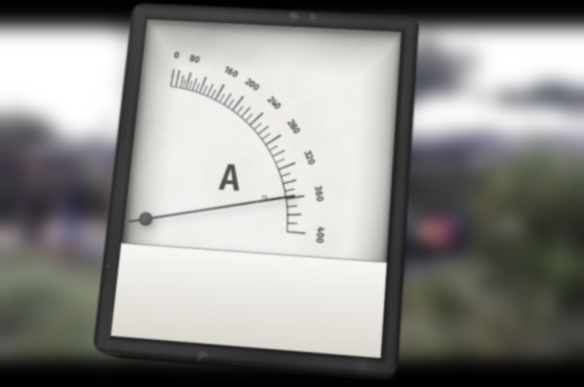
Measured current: 360 A
